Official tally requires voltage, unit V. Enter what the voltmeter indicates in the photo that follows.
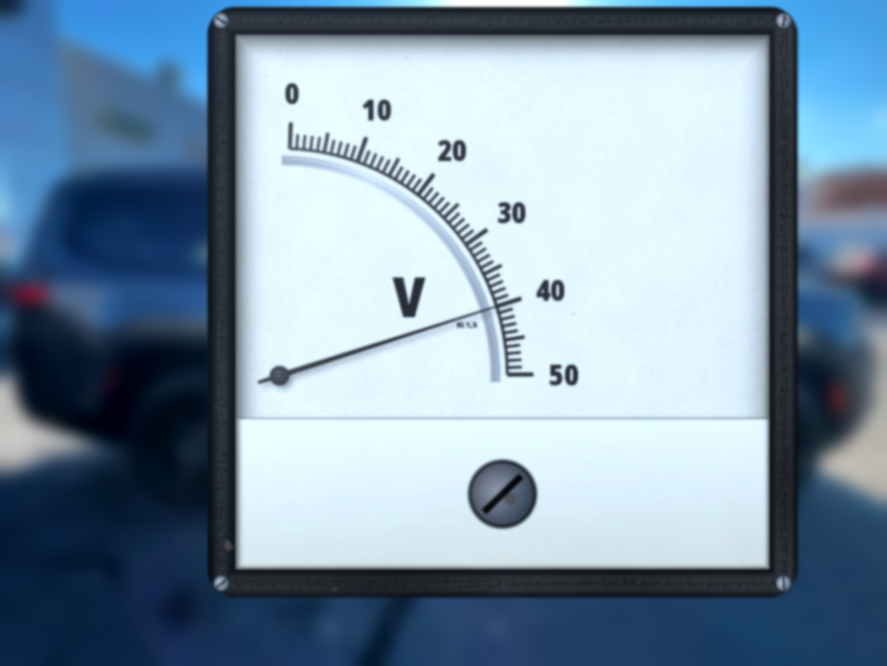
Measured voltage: 40 V
